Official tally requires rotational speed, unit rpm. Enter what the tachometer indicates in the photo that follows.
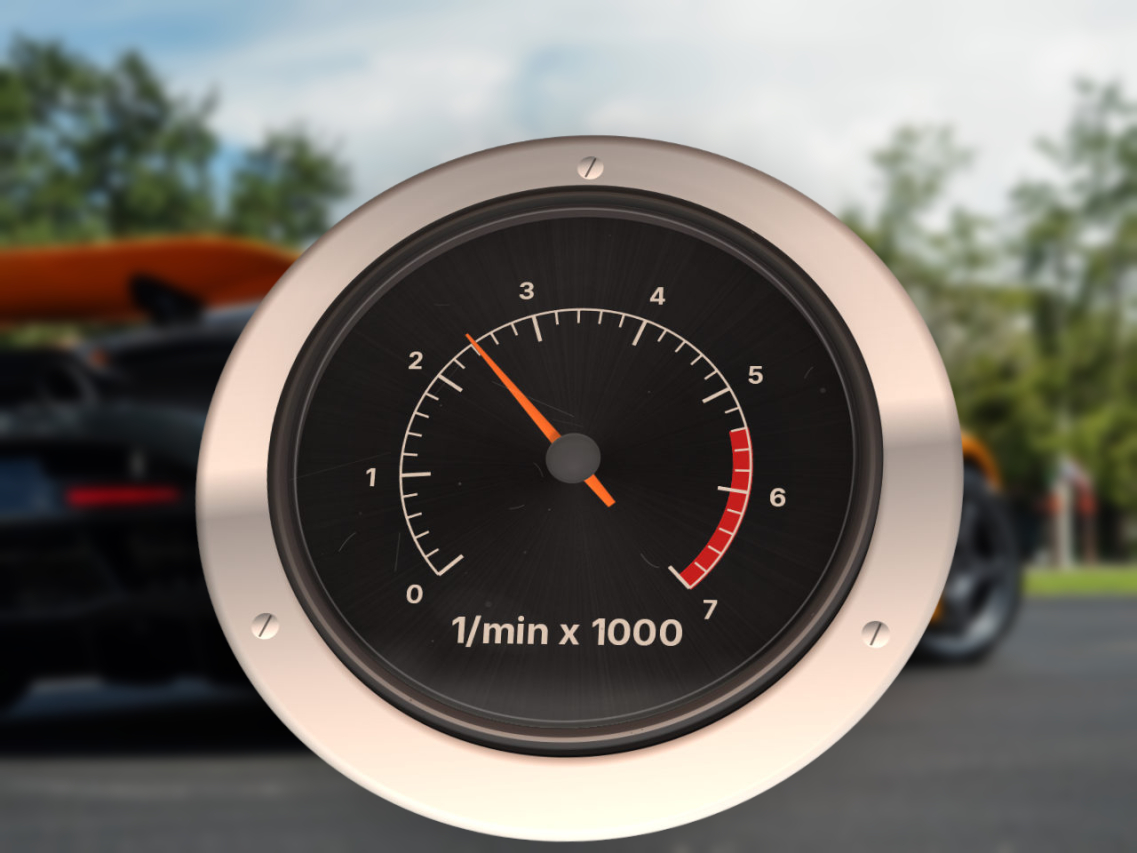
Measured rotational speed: 2400 rpm
